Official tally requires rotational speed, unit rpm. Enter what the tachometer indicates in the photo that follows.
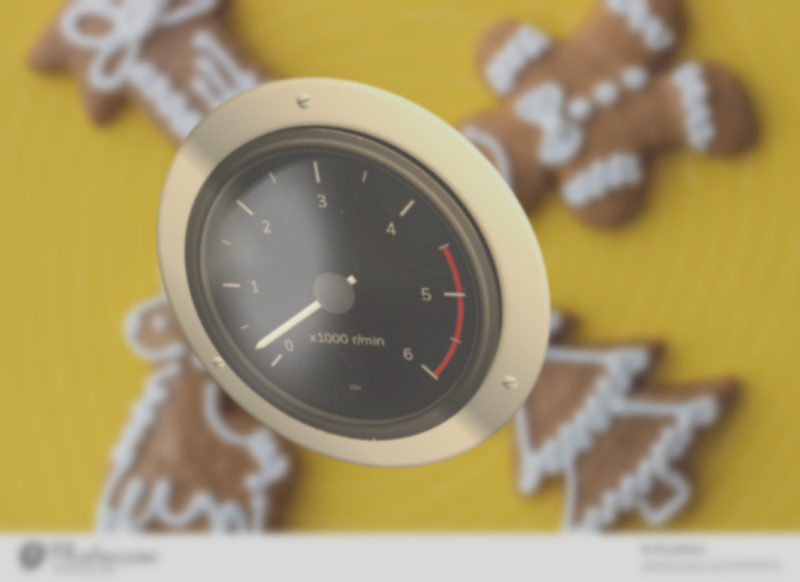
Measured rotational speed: 250 rpm
